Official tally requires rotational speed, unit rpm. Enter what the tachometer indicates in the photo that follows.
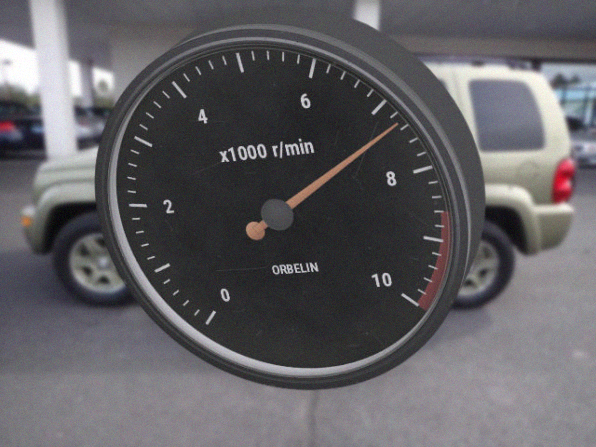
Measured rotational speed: 7300 rpm
